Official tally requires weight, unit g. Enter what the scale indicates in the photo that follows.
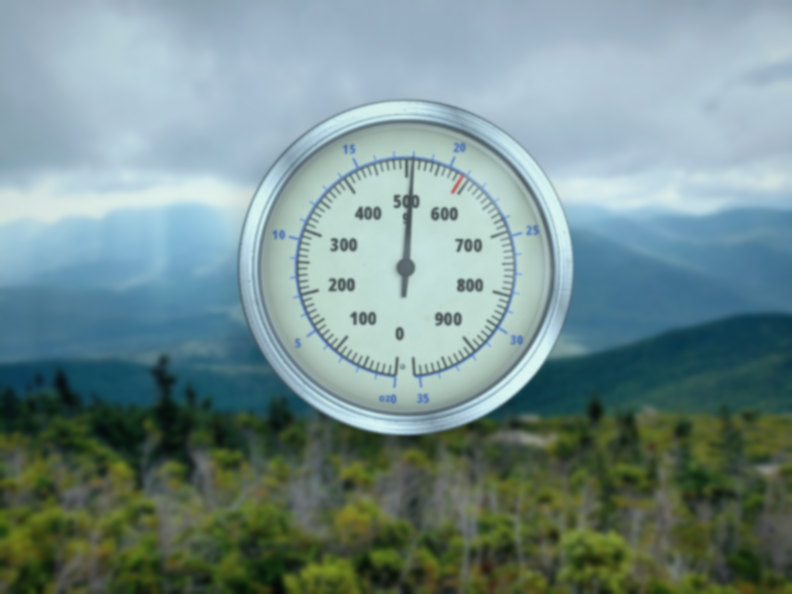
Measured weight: 510 g
